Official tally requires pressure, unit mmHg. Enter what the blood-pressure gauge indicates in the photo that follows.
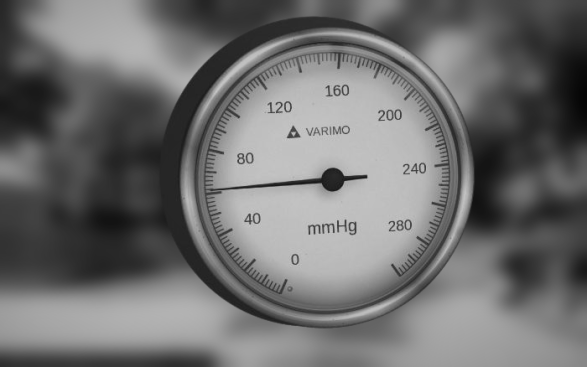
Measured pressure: 62 mmHg
